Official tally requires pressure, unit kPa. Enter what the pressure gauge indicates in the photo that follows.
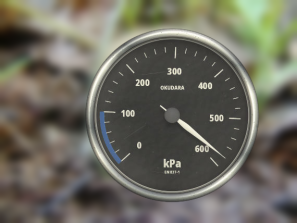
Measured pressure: 580 kPa
